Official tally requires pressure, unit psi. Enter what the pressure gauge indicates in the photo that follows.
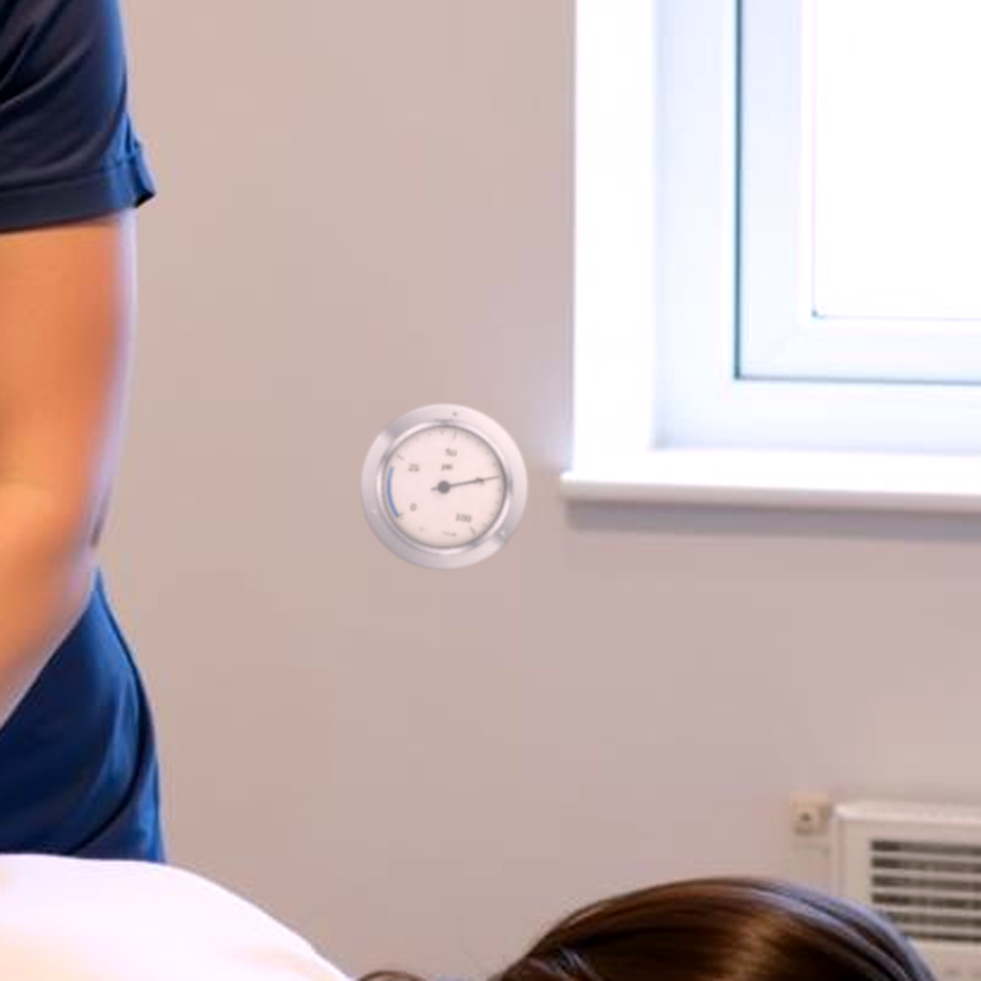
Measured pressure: 75 psi
